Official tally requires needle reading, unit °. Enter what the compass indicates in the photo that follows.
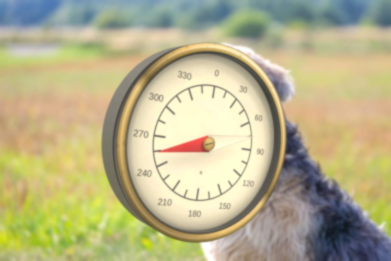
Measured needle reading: 255 °
